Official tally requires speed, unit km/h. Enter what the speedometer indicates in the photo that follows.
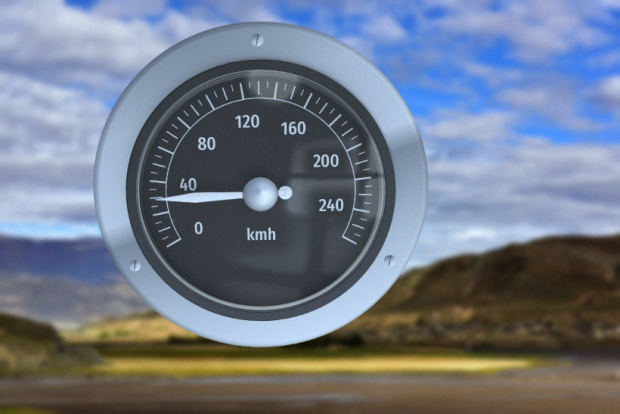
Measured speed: 30 km/h
